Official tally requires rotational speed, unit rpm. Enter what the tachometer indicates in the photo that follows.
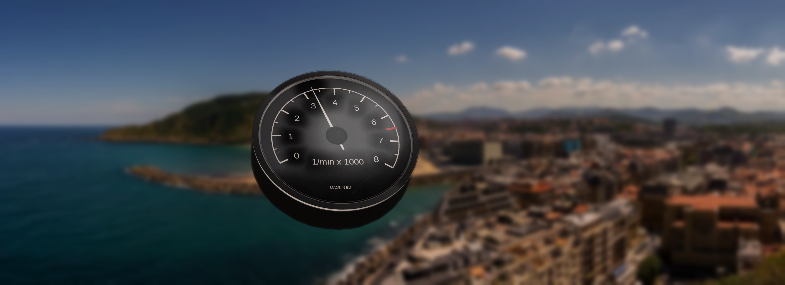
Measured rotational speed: 3250 rpm
